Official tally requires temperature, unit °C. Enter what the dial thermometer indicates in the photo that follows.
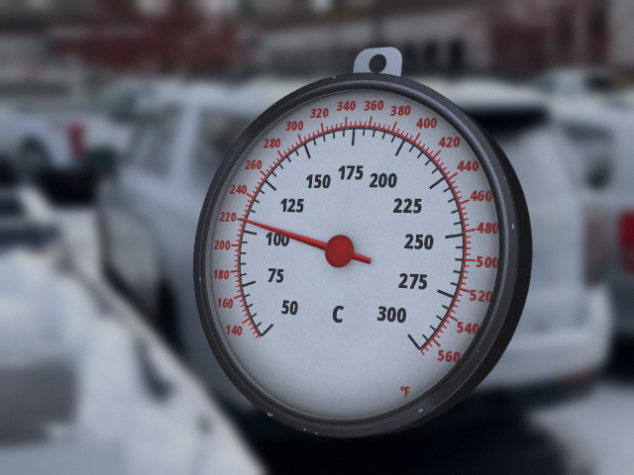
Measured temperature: 105 °C
